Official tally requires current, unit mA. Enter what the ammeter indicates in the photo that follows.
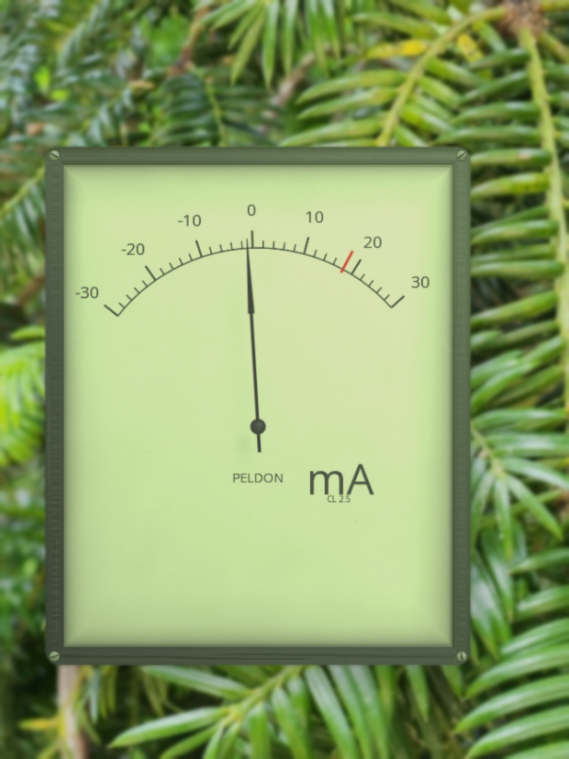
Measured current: -1 mA
